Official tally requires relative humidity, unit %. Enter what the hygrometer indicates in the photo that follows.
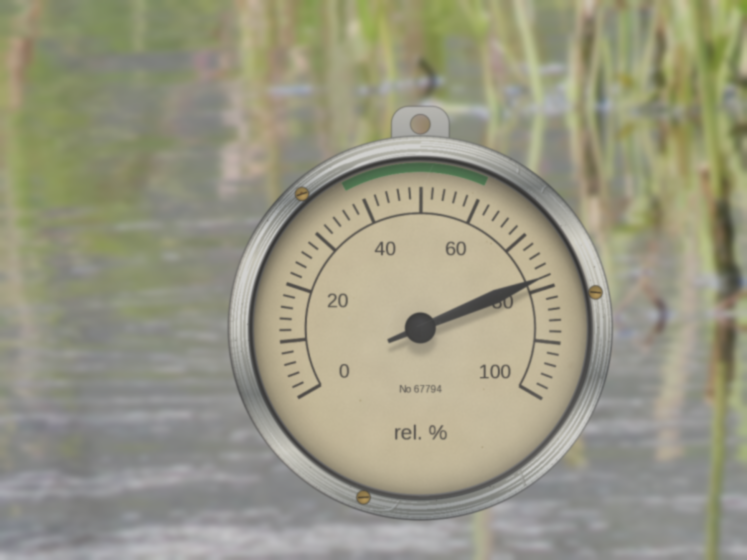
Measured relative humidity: 78 %
